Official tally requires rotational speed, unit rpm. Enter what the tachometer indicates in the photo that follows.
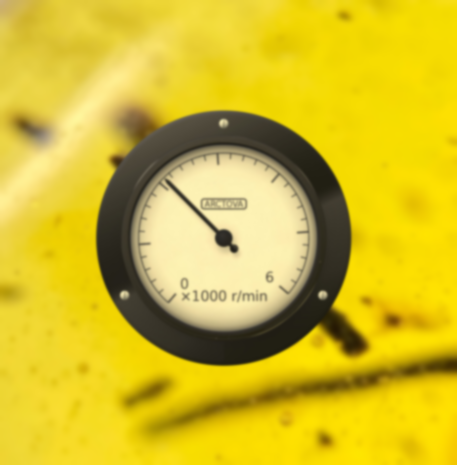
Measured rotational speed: 2100 rpm
